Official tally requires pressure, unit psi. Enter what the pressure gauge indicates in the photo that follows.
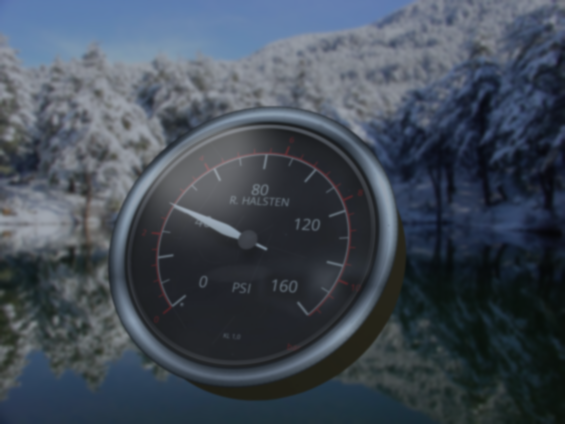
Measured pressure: 40 psi
